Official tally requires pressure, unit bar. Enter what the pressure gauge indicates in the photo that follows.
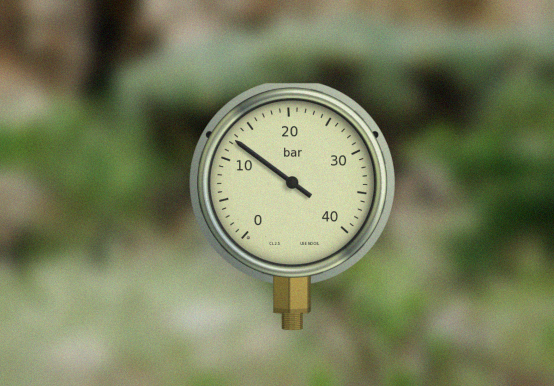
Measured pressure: 12.5 bar
